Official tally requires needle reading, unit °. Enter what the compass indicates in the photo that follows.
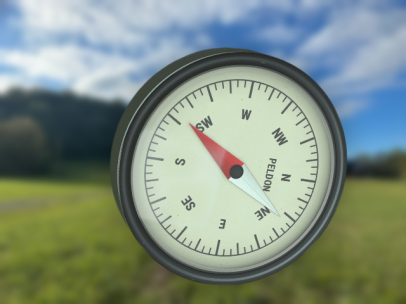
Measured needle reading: 215 °
